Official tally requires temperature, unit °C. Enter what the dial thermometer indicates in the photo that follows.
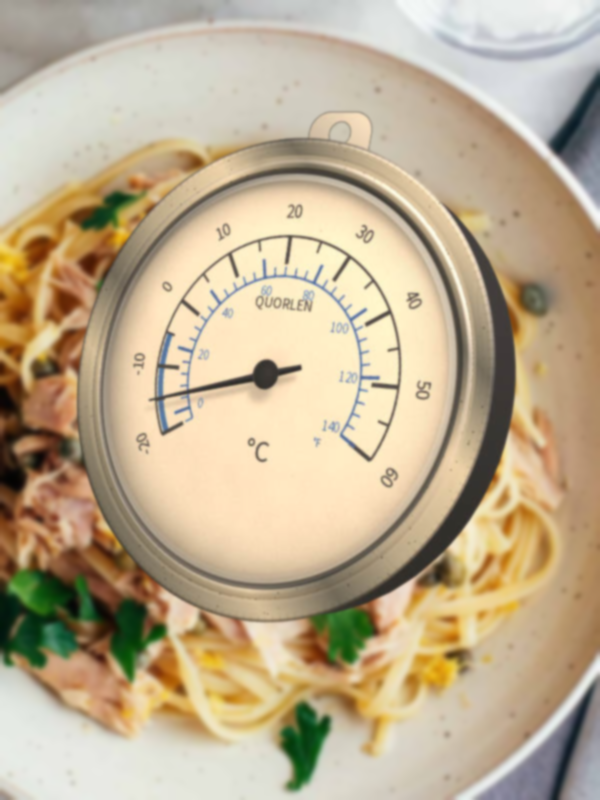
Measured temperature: -15 °C
